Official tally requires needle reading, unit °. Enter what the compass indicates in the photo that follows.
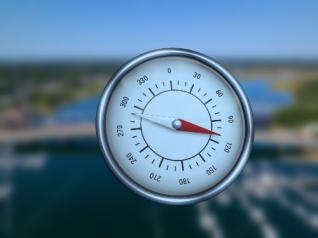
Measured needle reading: 110 °
